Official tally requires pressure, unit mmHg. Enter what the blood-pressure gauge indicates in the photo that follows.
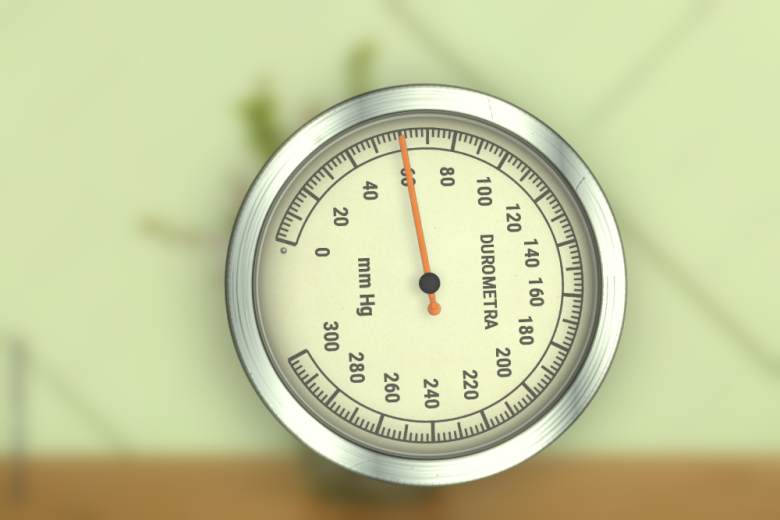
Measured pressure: 60 mmHg
